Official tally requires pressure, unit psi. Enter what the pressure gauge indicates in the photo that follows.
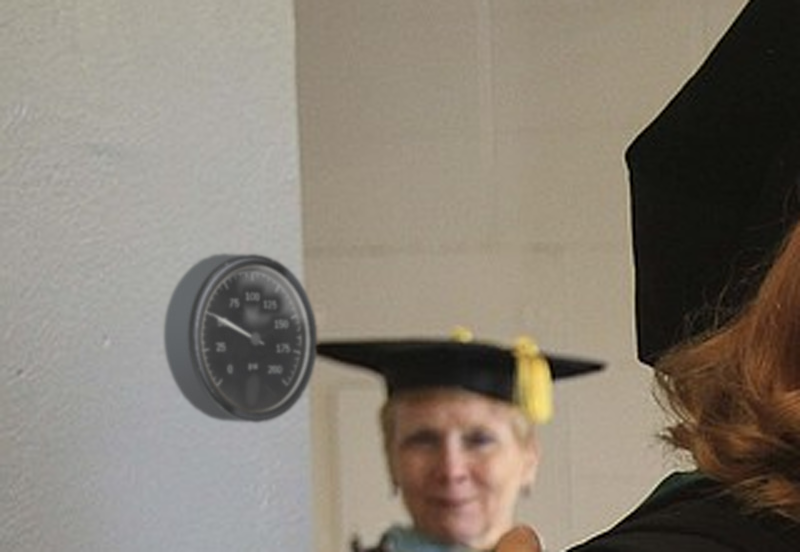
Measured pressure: 50 psi
